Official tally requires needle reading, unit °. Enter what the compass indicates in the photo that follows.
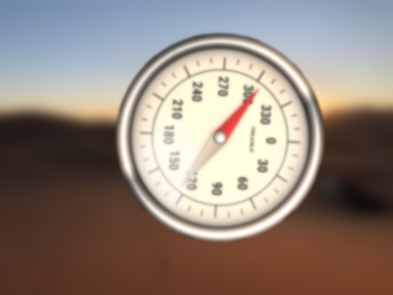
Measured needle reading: 305 °
